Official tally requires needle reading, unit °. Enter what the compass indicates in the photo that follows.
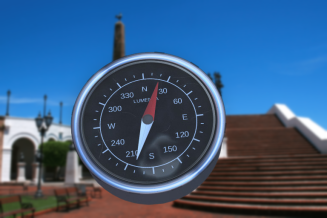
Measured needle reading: 20 °
